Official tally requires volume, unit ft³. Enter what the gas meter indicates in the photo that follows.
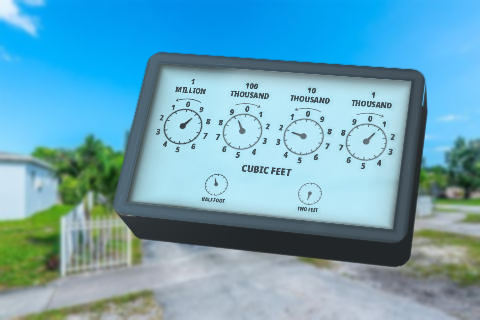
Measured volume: 892100 ft³
